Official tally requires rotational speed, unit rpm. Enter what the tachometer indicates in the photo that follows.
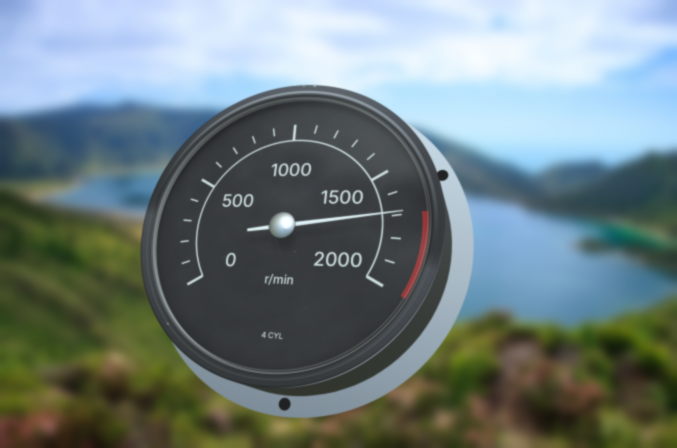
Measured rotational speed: 1700 rpm
